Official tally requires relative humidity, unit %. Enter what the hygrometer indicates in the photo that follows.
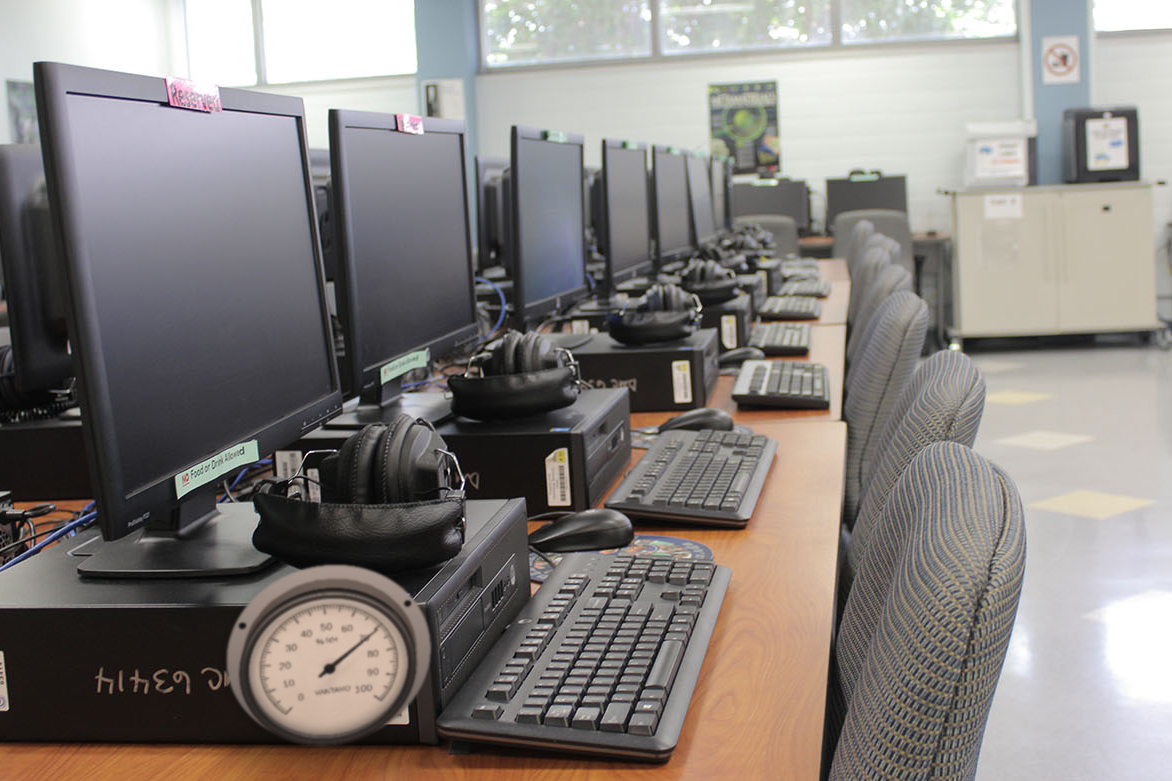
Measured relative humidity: 70 %
